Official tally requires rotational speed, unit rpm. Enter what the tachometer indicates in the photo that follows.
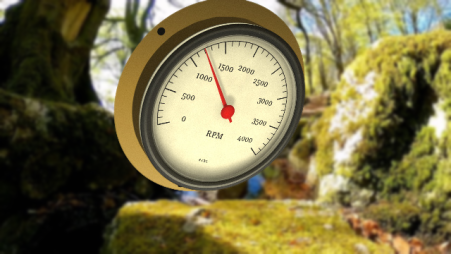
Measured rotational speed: 1200 rpm
